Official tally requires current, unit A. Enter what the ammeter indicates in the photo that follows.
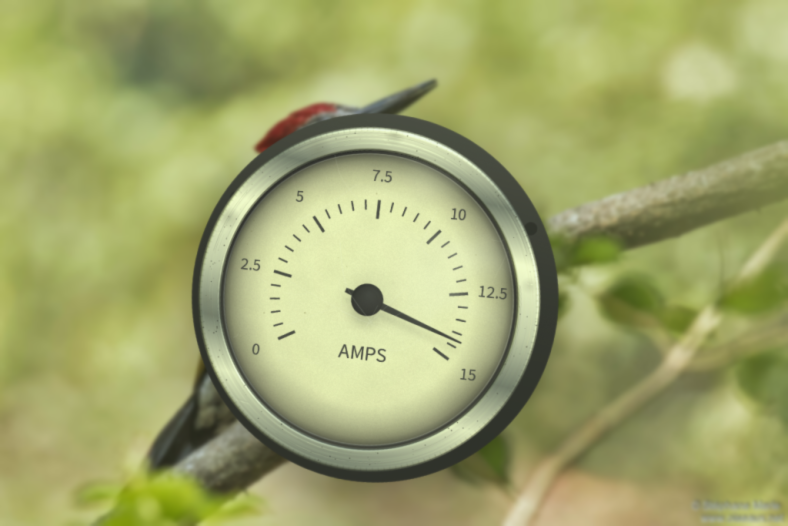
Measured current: 14.25 A
